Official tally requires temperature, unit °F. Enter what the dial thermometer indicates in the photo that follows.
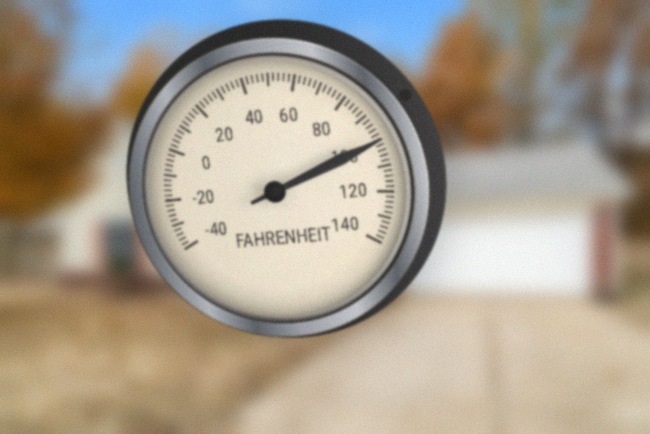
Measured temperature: 100 °F
